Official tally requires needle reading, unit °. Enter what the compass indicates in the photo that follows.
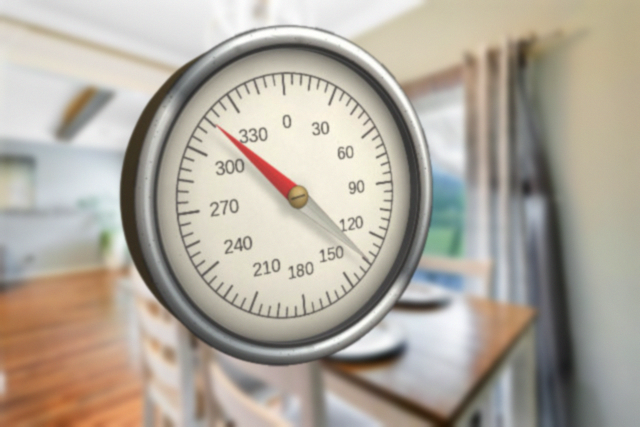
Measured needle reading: 315 °
